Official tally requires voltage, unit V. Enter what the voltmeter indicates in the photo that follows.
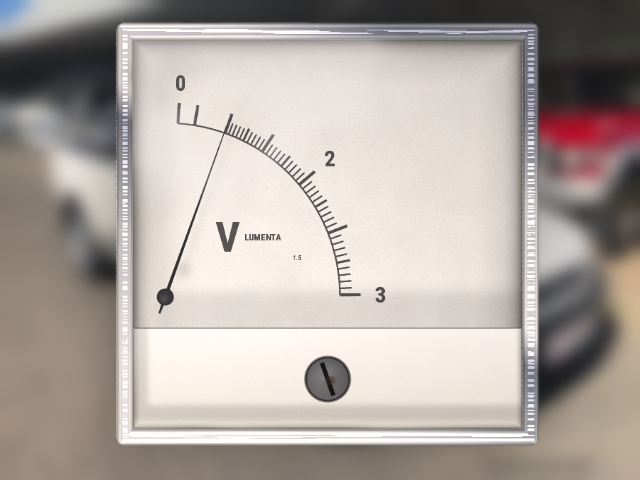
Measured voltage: 1 V
